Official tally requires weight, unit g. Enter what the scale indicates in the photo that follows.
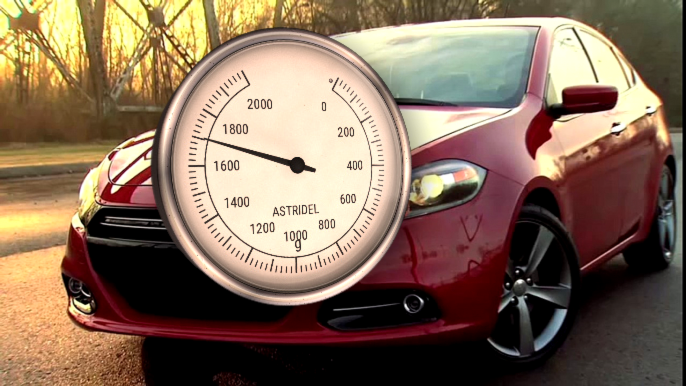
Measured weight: 1700 g
